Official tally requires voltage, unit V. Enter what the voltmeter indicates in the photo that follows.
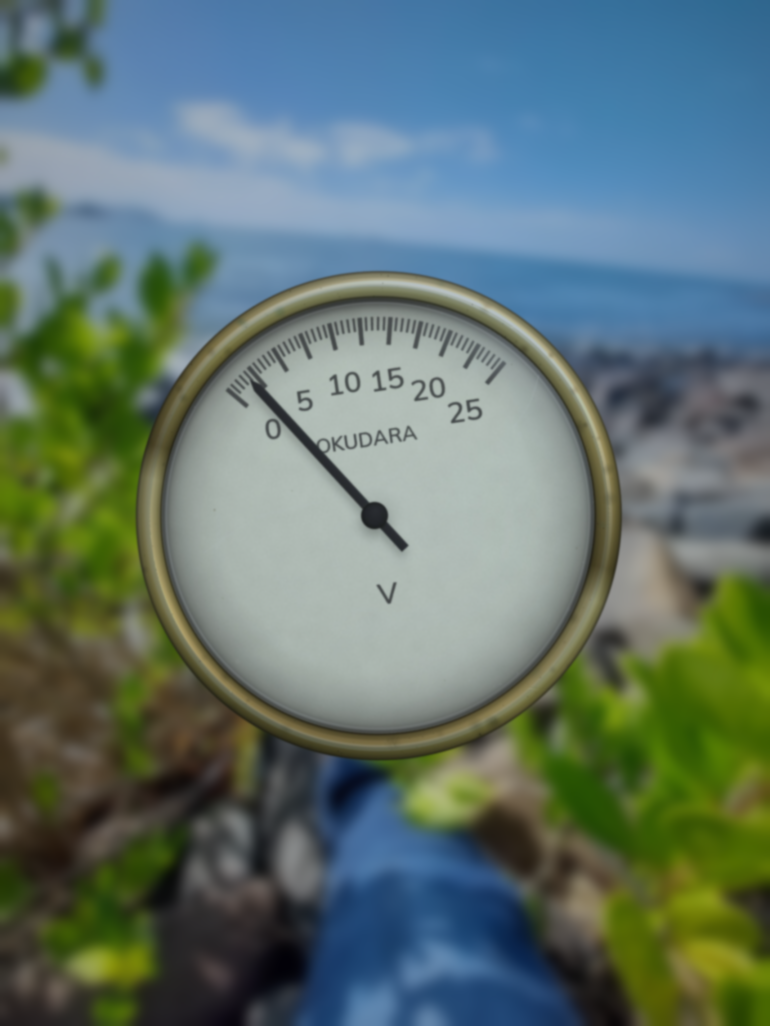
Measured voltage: 2 V
